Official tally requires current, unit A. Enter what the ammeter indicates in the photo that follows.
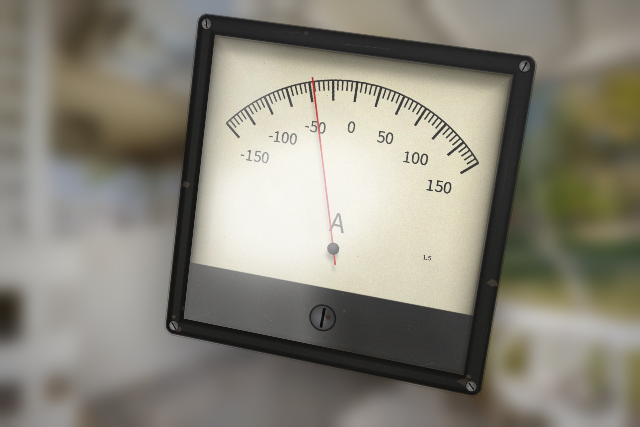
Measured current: -45 A
